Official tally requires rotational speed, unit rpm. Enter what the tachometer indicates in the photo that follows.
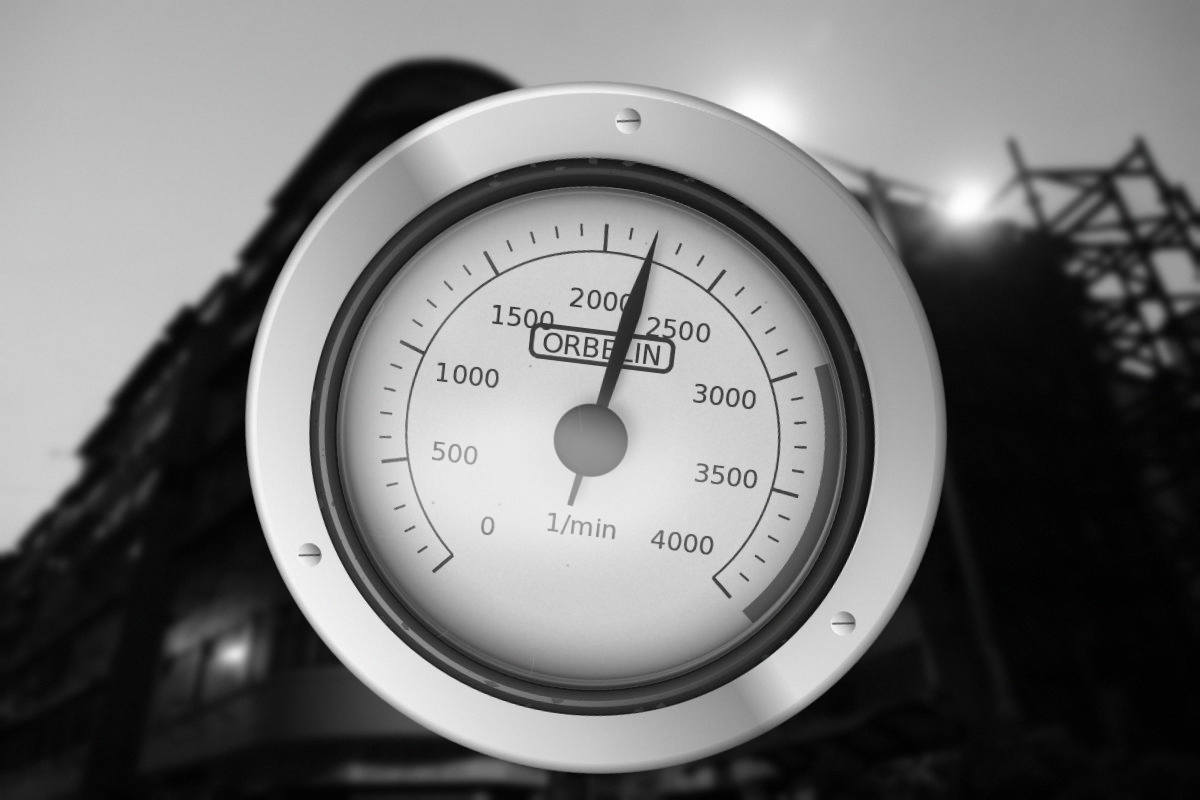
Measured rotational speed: 2200 rpm
